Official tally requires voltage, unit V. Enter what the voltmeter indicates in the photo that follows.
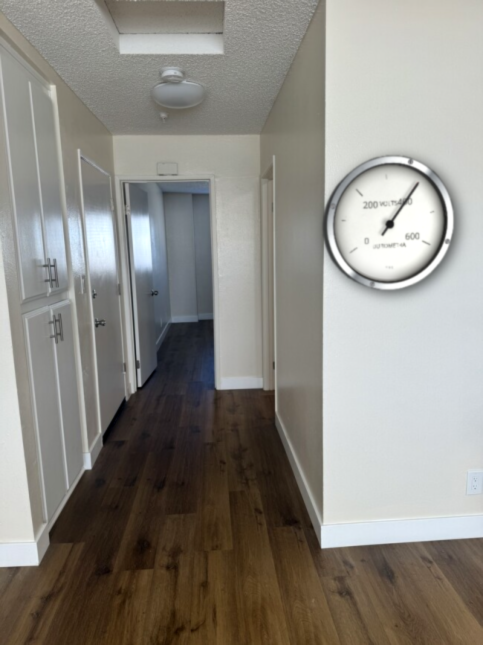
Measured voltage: 400 V
